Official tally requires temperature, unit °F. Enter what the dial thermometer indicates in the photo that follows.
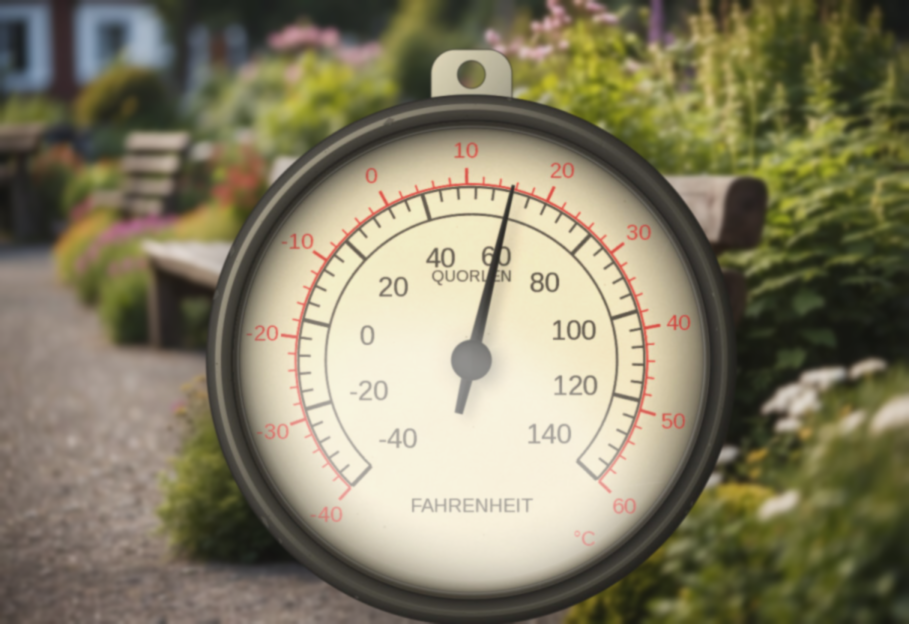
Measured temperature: 60 °F
